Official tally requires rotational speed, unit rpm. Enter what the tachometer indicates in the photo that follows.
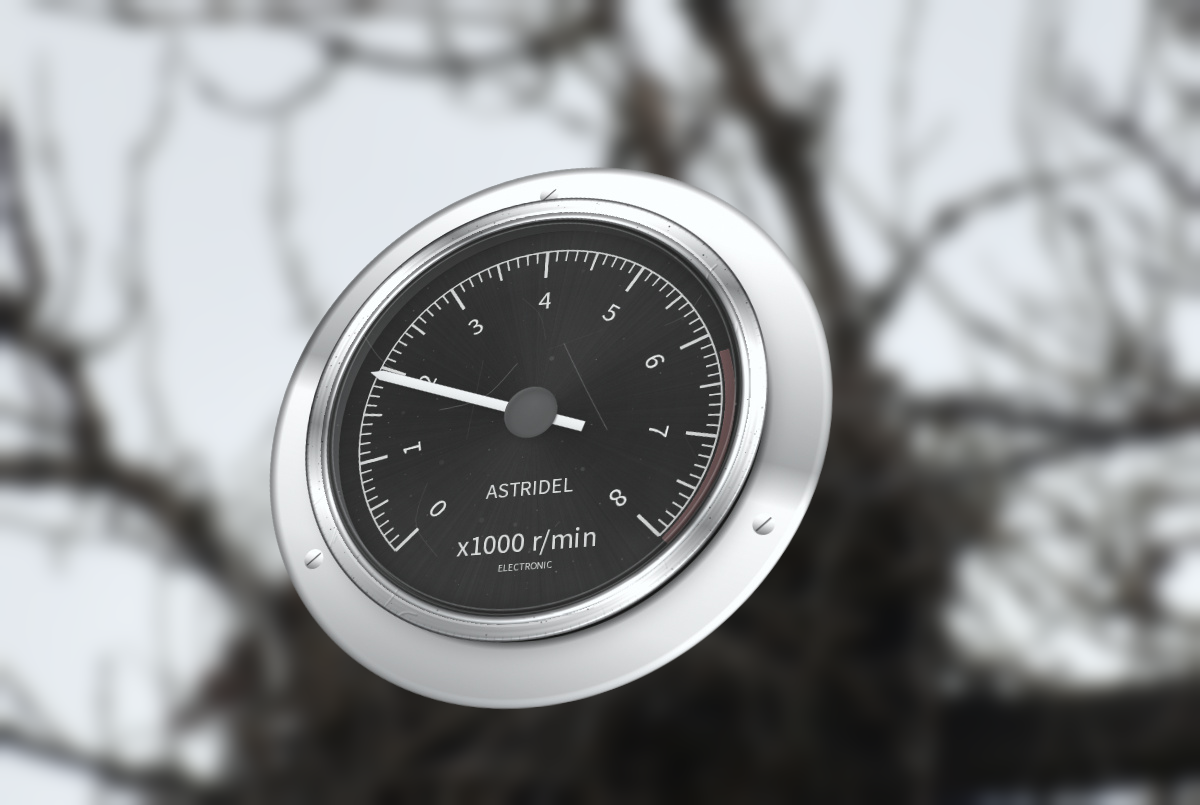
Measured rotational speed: 1900 rpm
